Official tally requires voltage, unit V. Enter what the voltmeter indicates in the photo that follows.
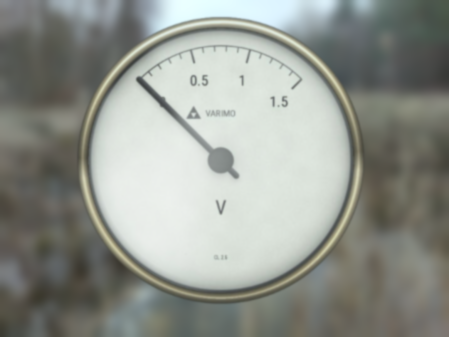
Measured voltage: 0 V
